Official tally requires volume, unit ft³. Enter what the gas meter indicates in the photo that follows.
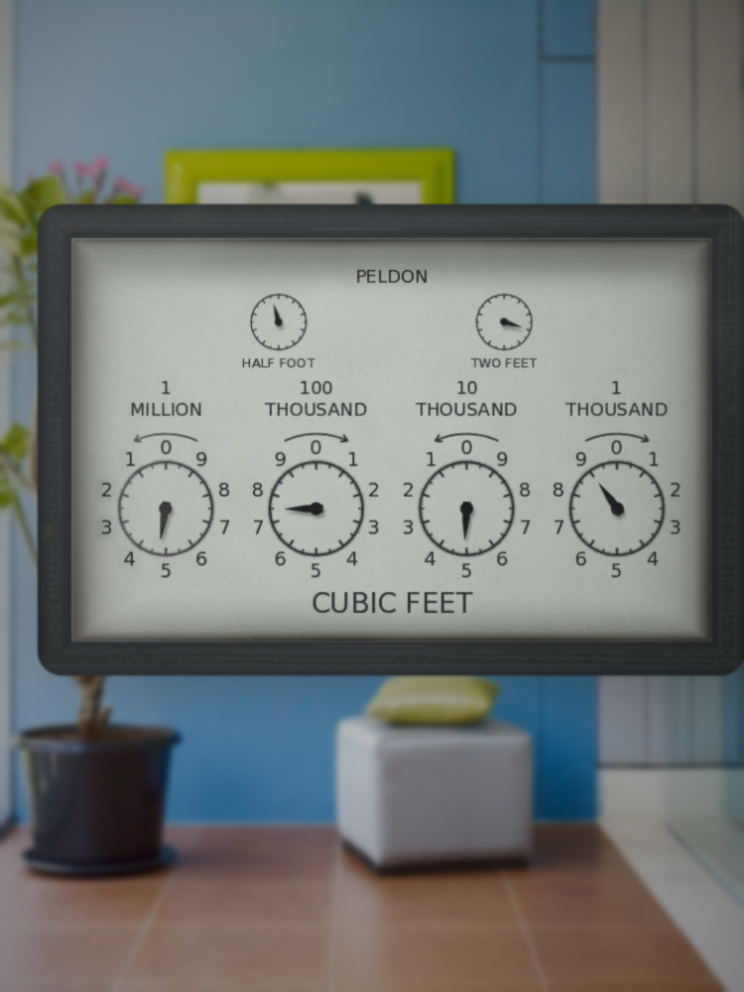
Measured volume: 474900 ft³
